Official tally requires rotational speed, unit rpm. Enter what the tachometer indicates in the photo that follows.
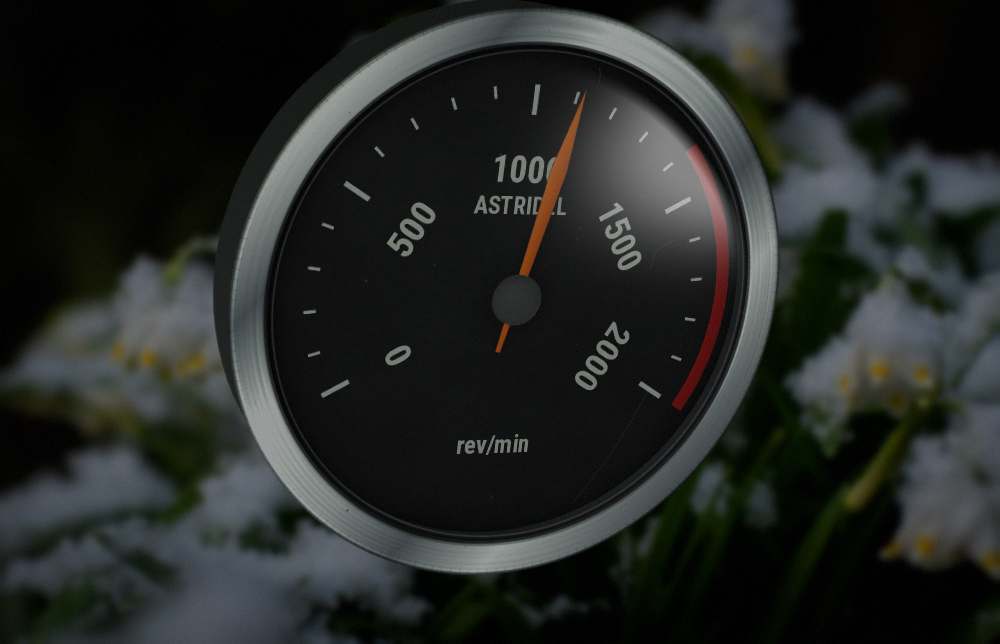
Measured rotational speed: 1100 rpm
